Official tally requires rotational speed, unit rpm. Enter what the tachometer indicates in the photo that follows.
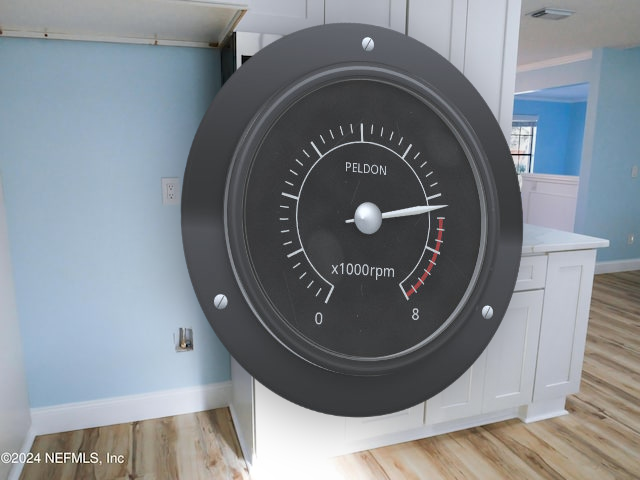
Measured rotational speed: 6200 rpm
